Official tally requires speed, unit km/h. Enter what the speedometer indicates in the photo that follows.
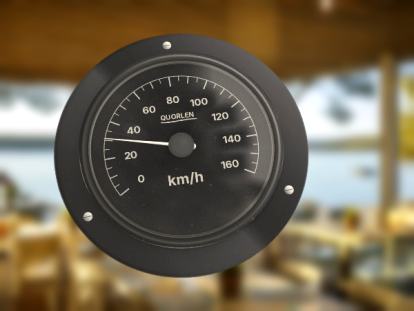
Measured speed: 30 km/h
